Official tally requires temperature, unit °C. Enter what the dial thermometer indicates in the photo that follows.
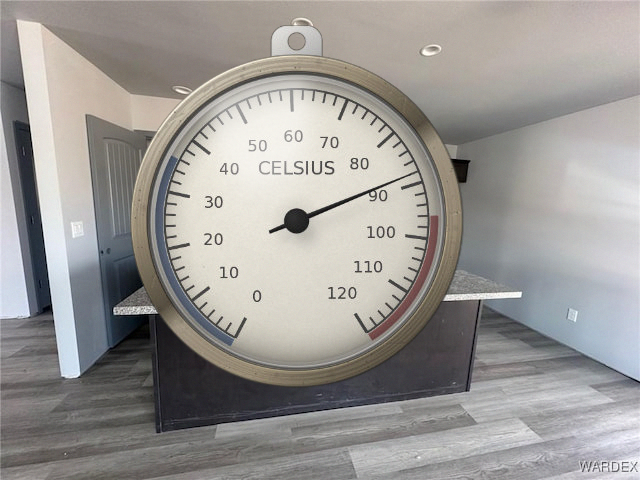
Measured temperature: 88 °C
